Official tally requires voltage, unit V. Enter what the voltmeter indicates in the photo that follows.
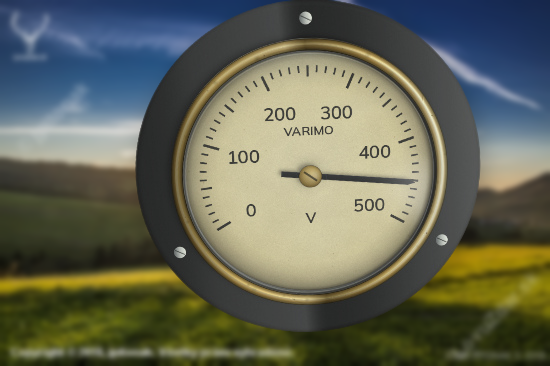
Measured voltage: 450 V
